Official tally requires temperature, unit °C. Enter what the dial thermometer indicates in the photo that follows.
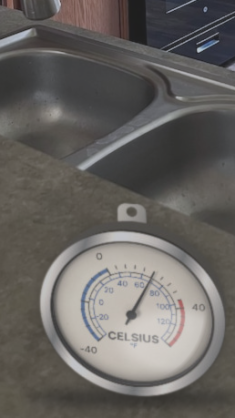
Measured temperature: 20 °C
